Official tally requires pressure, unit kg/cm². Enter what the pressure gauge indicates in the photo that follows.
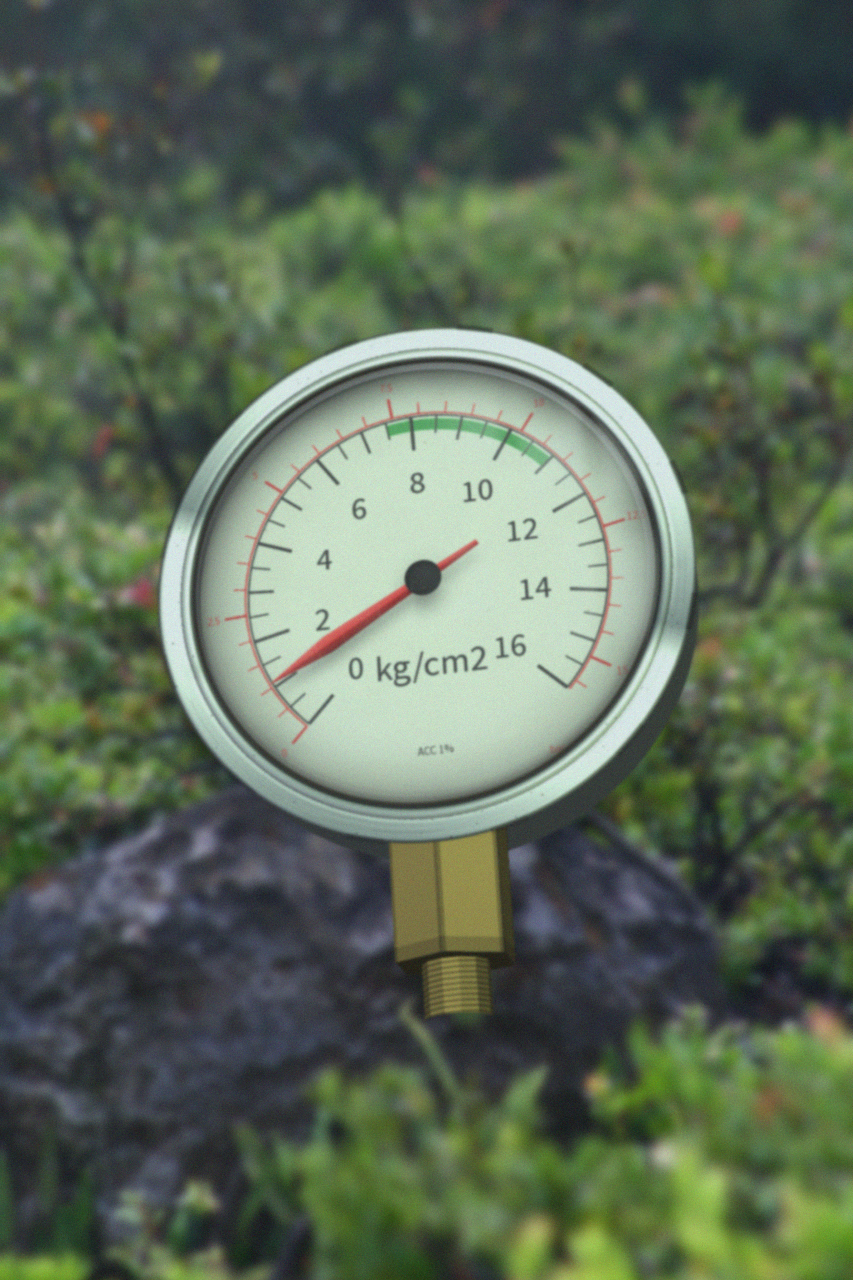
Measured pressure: 1 kg/cm²
